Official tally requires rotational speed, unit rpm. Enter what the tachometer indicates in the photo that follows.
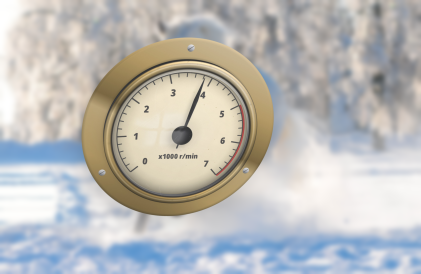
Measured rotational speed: 3800 rpm
